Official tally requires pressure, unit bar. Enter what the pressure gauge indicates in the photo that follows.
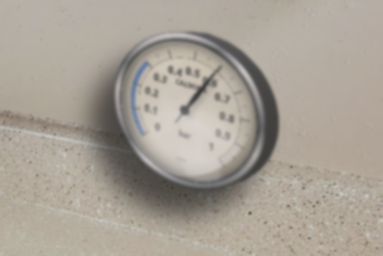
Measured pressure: 0.6 bar
